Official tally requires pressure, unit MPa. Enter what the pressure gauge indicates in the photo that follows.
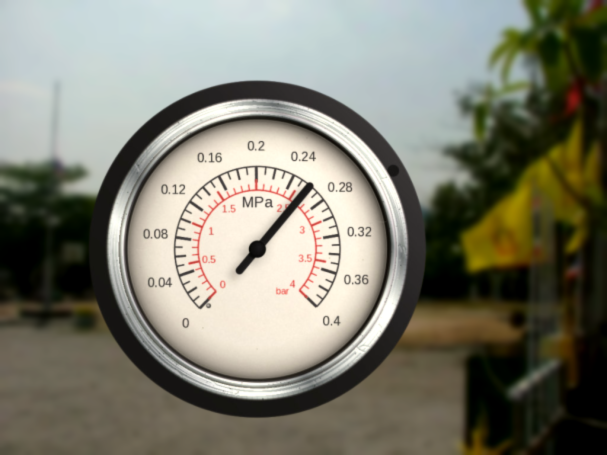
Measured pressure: 0.26 MPa
